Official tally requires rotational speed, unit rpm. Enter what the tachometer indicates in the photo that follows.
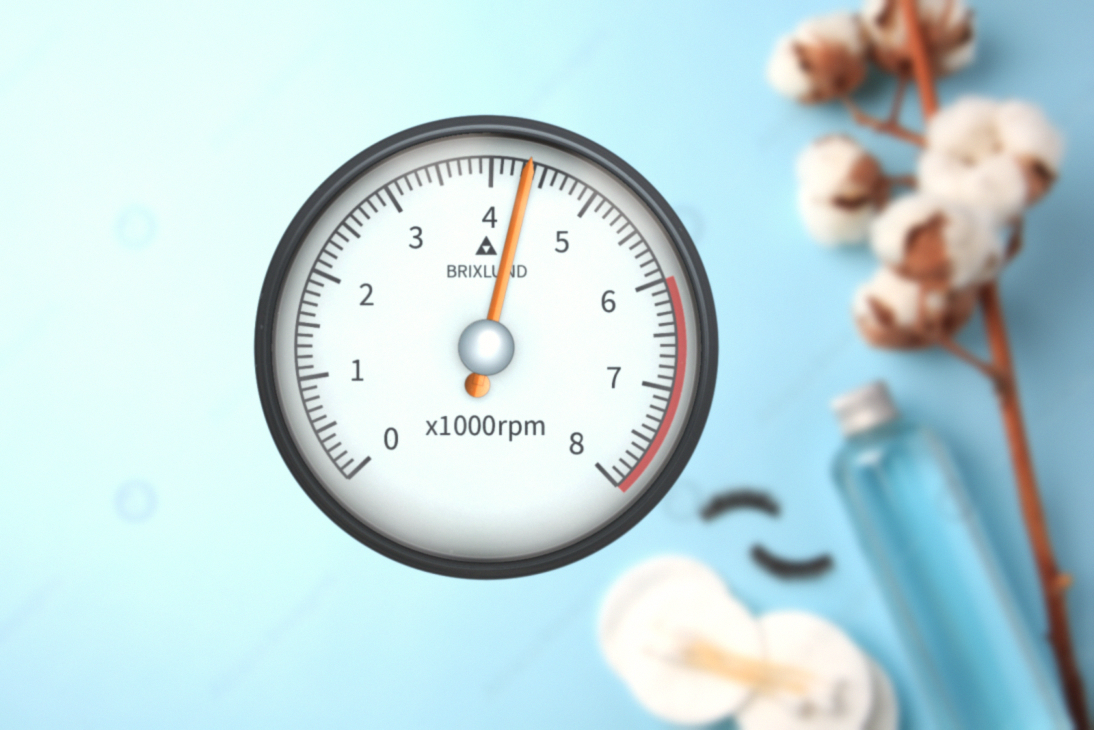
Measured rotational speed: 4350 rpm
